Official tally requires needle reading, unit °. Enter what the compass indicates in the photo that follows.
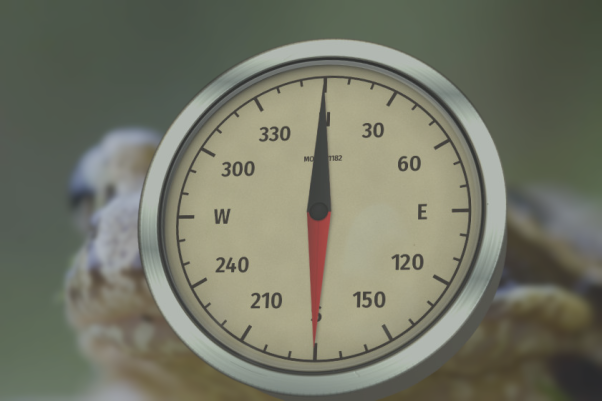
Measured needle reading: 180 °
